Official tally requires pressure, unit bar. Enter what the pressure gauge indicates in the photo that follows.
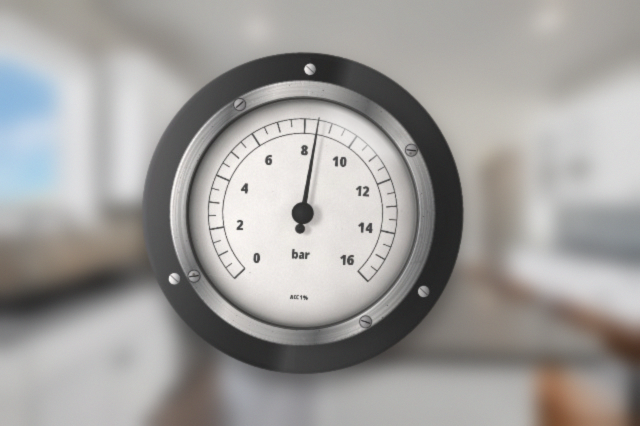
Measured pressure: 8.5 bar
